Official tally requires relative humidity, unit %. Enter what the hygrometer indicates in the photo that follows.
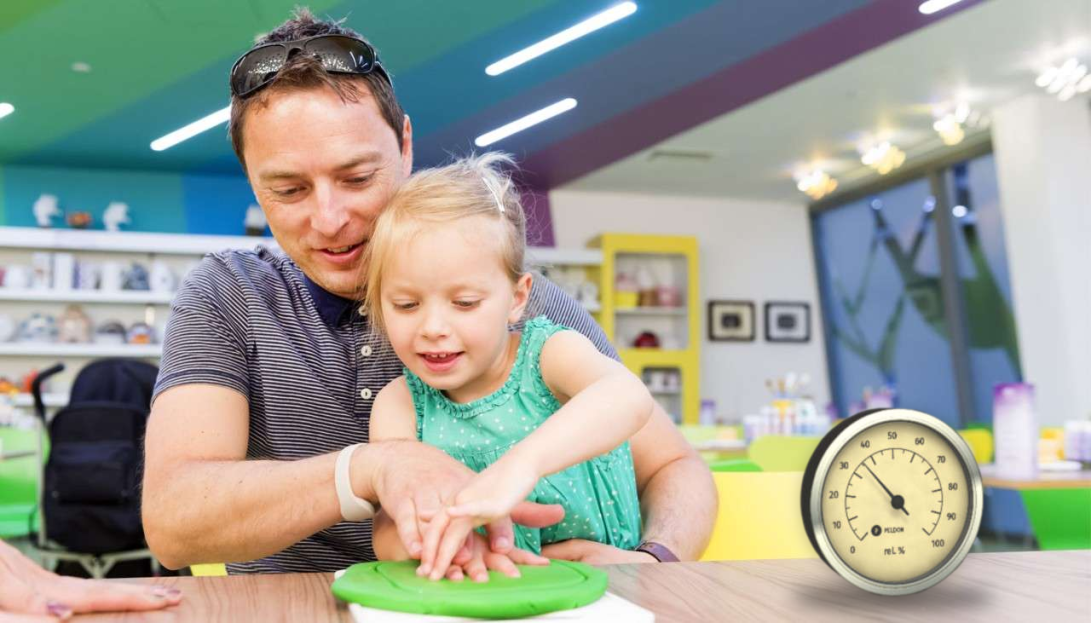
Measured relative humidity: 35 %
